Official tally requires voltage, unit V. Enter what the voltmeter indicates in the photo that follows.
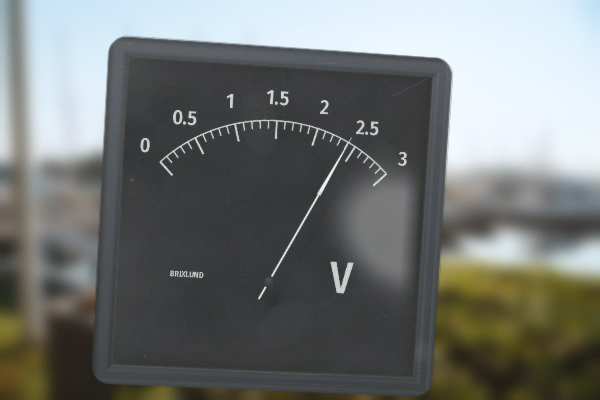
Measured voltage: 2.4 V
